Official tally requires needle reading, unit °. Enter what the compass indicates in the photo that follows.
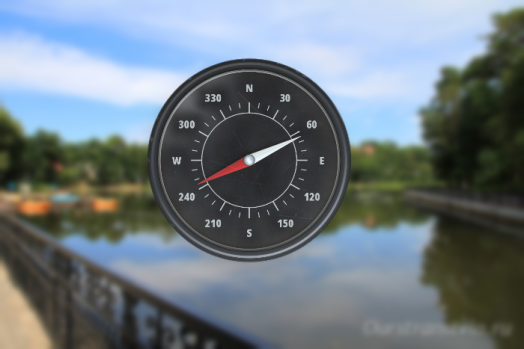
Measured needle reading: 245 °
